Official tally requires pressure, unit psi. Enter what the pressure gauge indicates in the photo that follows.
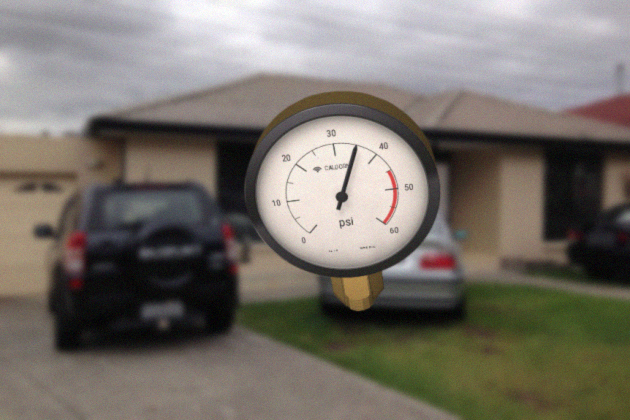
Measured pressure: 35 psi
